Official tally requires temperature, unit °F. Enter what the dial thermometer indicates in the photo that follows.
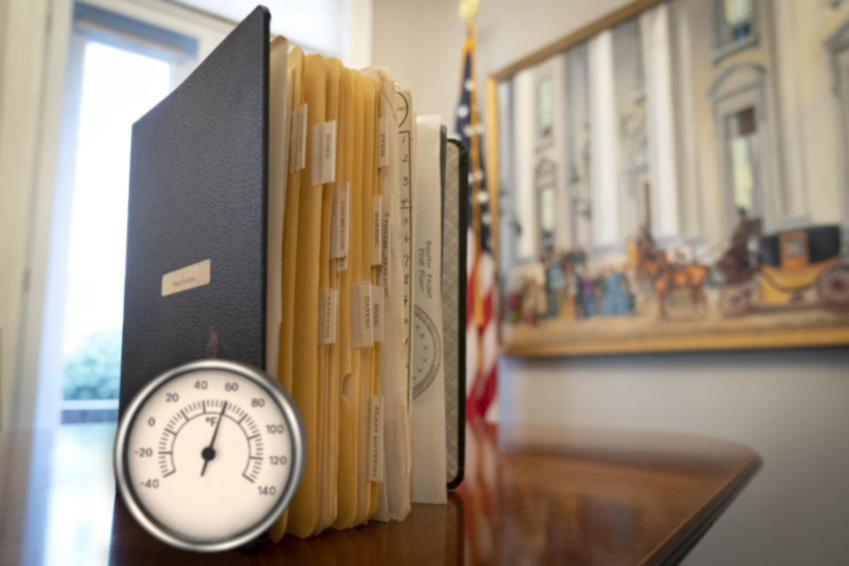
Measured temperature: 60 °F
